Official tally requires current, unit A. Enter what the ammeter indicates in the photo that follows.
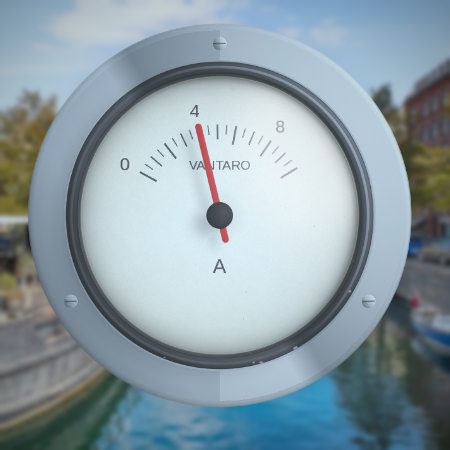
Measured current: 4 A
